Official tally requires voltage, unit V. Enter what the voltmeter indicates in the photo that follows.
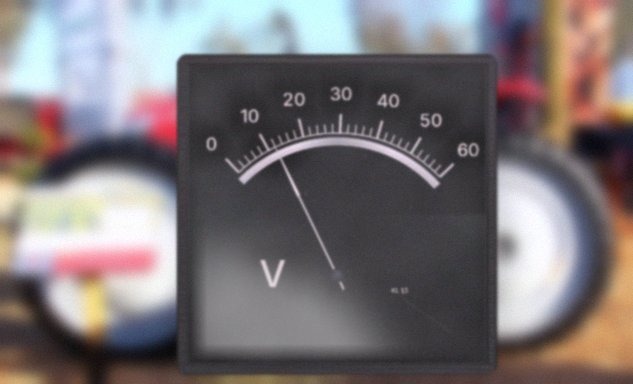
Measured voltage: 12 V
